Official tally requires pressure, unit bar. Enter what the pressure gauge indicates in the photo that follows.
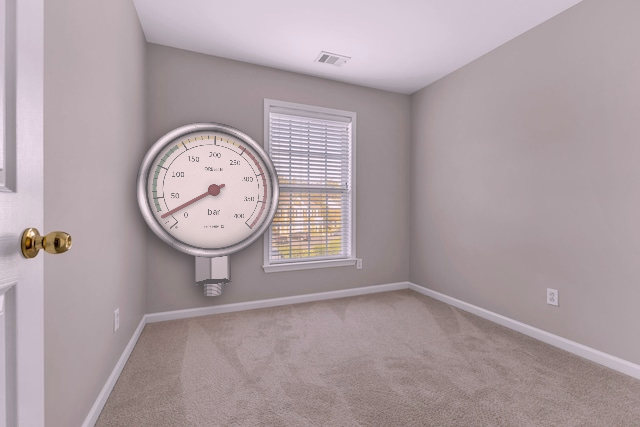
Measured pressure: 20 bar
